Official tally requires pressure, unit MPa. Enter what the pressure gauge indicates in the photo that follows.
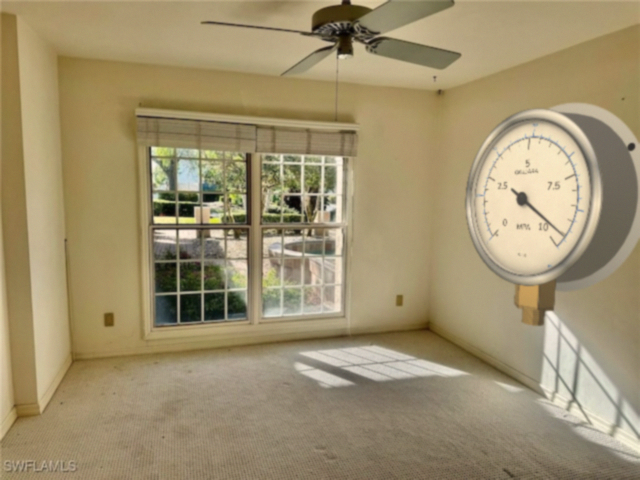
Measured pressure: 9.5 MPa
